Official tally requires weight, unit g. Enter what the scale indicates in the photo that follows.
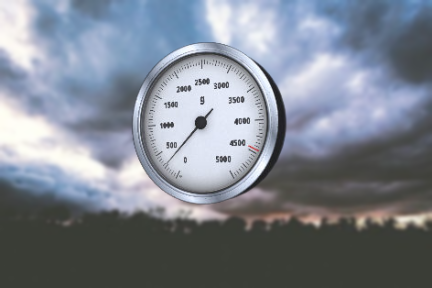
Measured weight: 250 g
